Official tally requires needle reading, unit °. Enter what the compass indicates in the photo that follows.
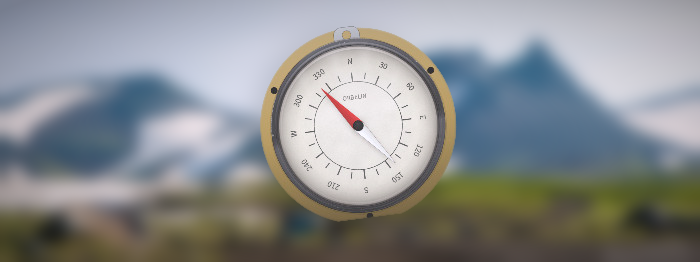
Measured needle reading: 322.5 °
